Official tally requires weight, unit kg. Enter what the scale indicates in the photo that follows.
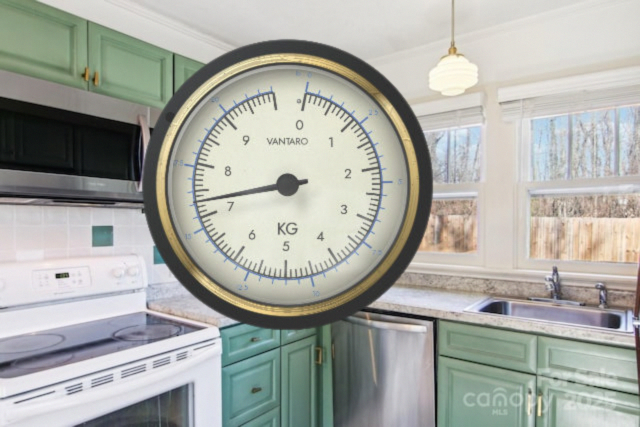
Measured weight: 7.3 kg
